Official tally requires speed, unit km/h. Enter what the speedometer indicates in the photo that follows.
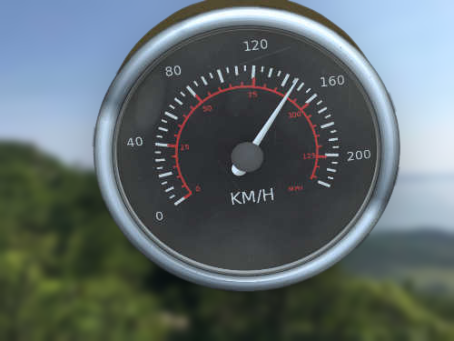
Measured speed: 145 km/h
